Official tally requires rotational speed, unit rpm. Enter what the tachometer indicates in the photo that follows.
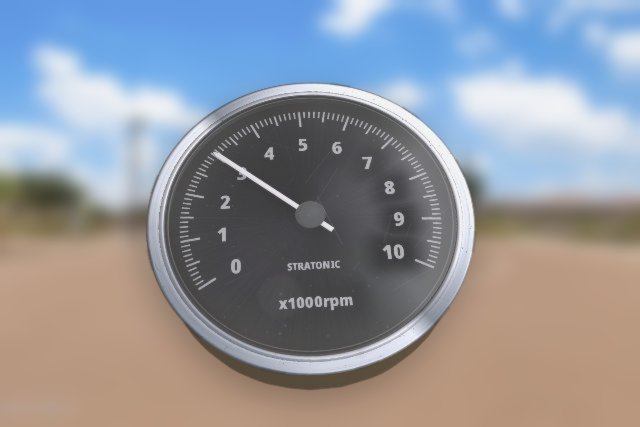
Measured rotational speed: 3000 rpm
